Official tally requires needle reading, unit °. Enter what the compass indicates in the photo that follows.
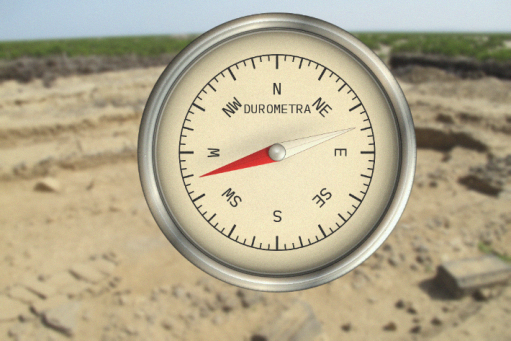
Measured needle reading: 252.5 °
